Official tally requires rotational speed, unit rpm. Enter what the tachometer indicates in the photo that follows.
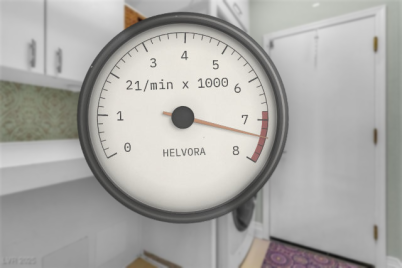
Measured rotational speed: 7400 rpm
